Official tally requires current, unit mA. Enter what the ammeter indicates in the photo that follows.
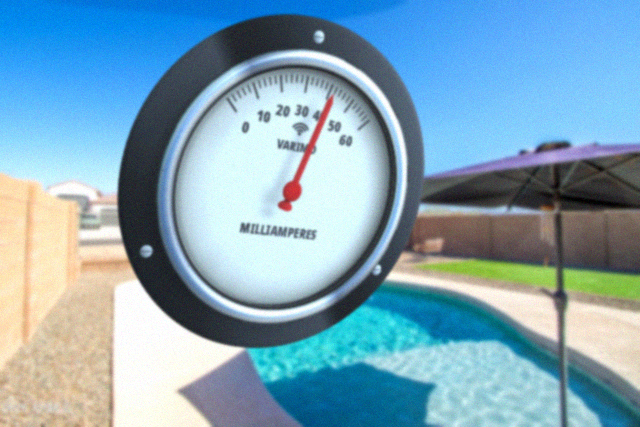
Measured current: 40 mA
